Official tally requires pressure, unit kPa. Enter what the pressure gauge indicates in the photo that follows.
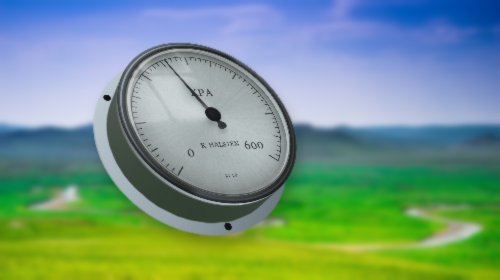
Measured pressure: 250 kPa
